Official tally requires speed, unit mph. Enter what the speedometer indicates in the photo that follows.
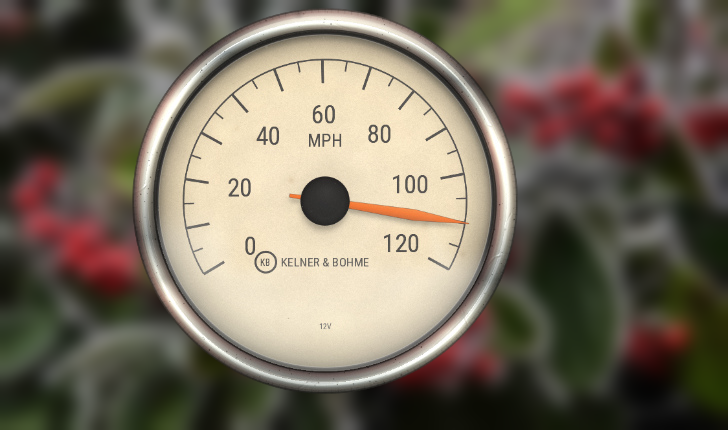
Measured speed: 110 mph
